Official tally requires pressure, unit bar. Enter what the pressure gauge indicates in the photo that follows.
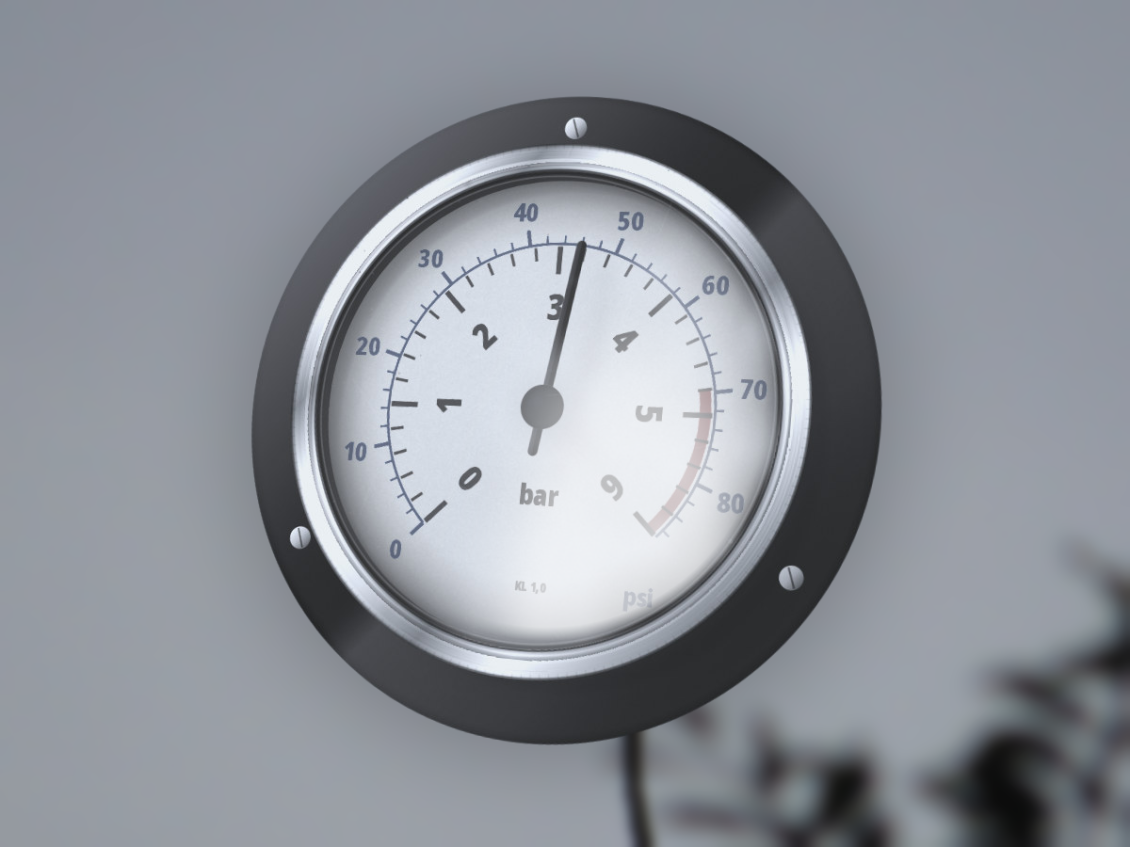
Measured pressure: 3.2 bar
